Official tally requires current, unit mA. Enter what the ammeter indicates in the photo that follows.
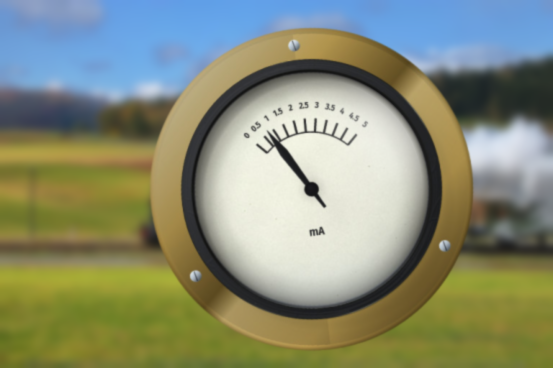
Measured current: 0.75 mA
